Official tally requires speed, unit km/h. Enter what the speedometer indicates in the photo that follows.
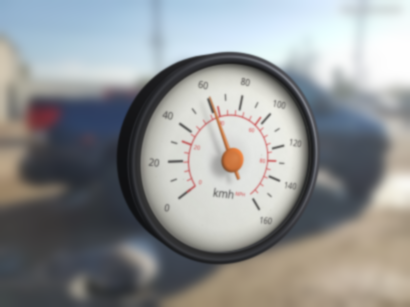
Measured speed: 60 km/h
